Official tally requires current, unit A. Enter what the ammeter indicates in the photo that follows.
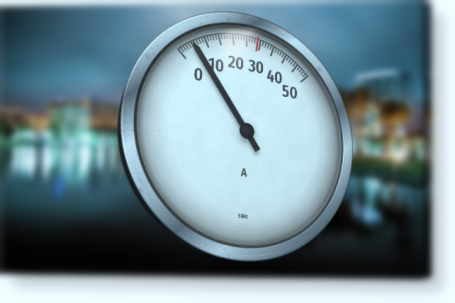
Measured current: 5 A
